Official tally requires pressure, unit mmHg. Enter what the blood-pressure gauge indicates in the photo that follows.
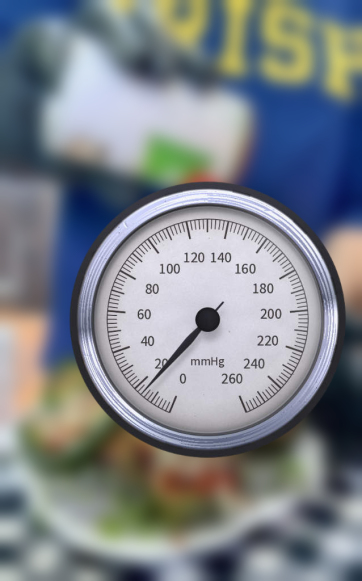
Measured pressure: 16 mmHg
